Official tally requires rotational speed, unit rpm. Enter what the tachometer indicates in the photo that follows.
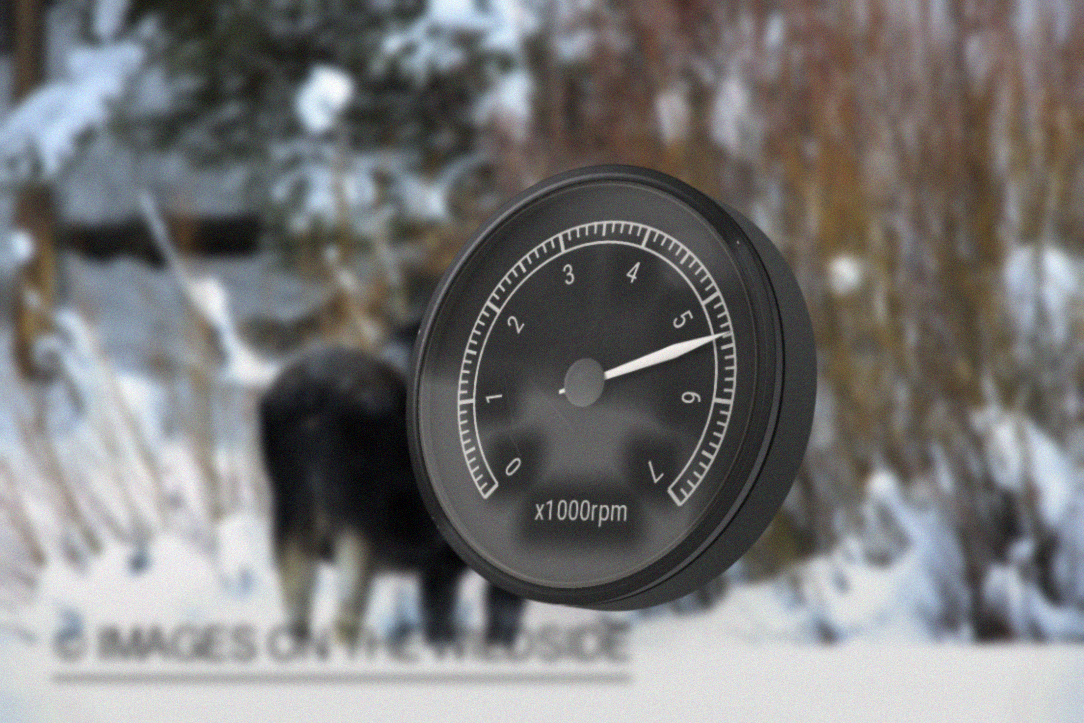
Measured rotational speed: 5400 rpm
